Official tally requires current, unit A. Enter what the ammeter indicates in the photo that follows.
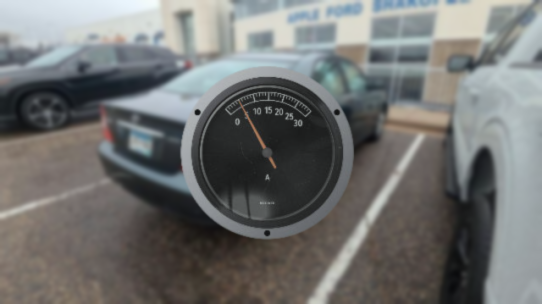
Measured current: 5 A
